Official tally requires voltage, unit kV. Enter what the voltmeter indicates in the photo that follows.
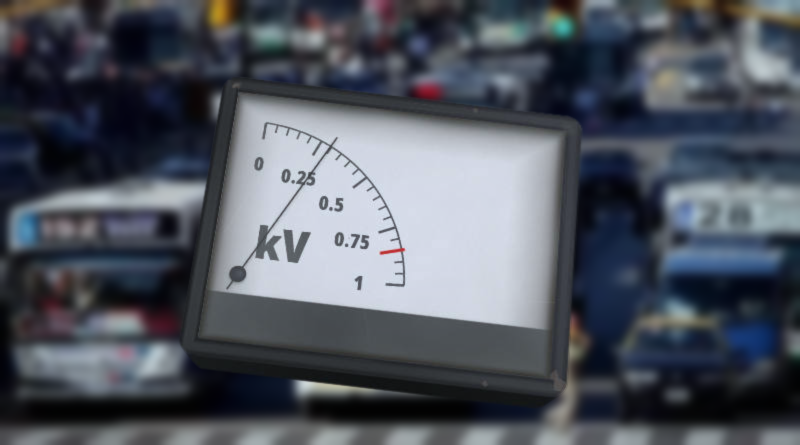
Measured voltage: 0.3 kV
